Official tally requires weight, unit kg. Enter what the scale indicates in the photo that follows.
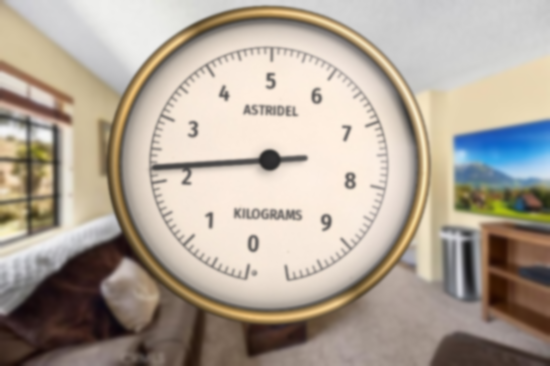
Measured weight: 2.2 kg
